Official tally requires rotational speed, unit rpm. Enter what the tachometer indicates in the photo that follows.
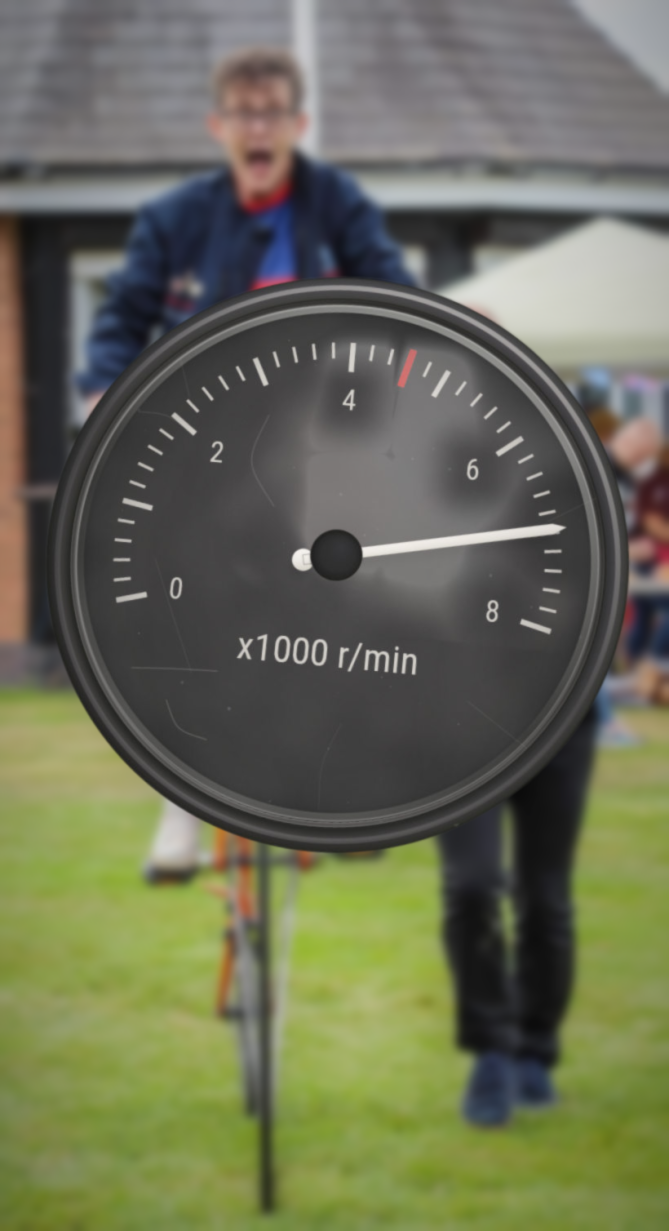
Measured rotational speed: 7000 rpm
